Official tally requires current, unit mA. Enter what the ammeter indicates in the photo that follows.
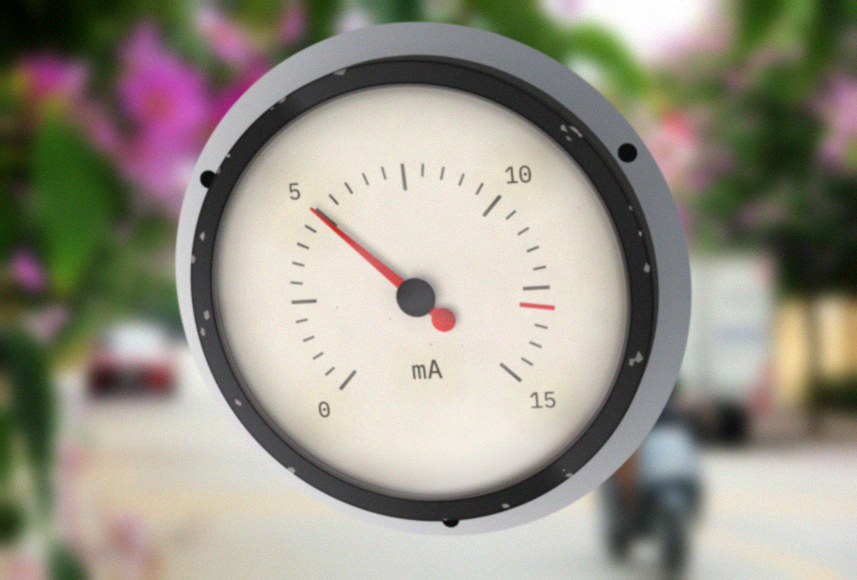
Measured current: 5 mA
